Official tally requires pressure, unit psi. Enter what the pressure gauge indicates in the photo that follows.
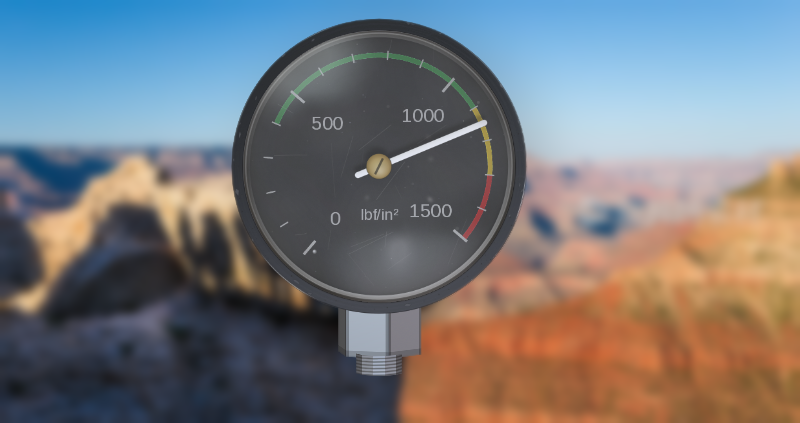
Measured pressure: 1150 psi
